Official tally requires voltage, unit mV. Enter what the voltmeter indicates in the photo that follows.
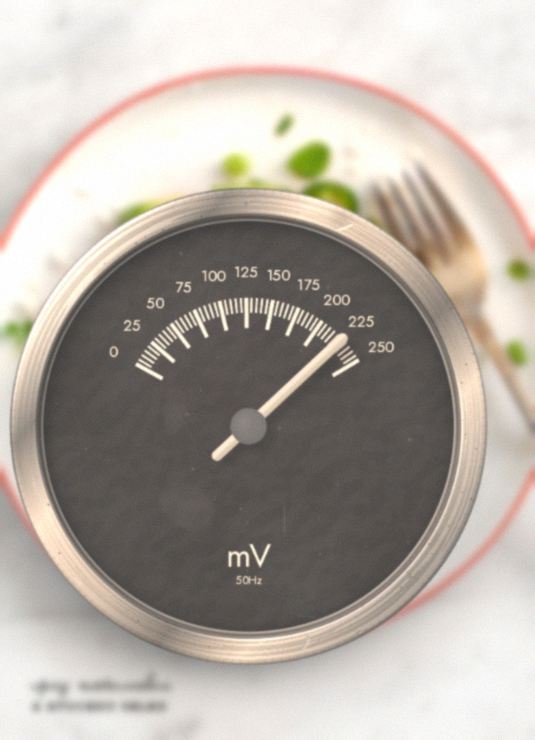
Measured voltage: 225 mV
